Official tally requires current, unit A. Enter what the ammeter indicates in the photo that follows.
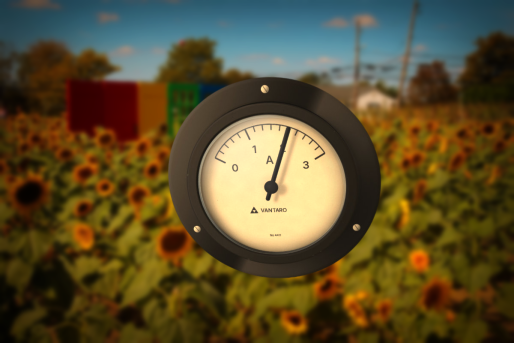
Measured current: 2 A
